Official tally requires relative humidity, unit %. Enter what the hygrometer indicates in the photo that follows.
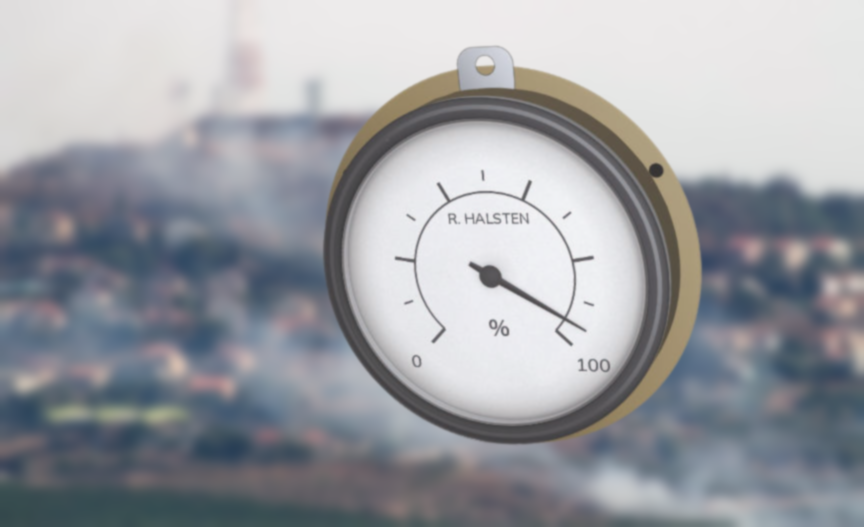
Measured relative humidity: 95 %
